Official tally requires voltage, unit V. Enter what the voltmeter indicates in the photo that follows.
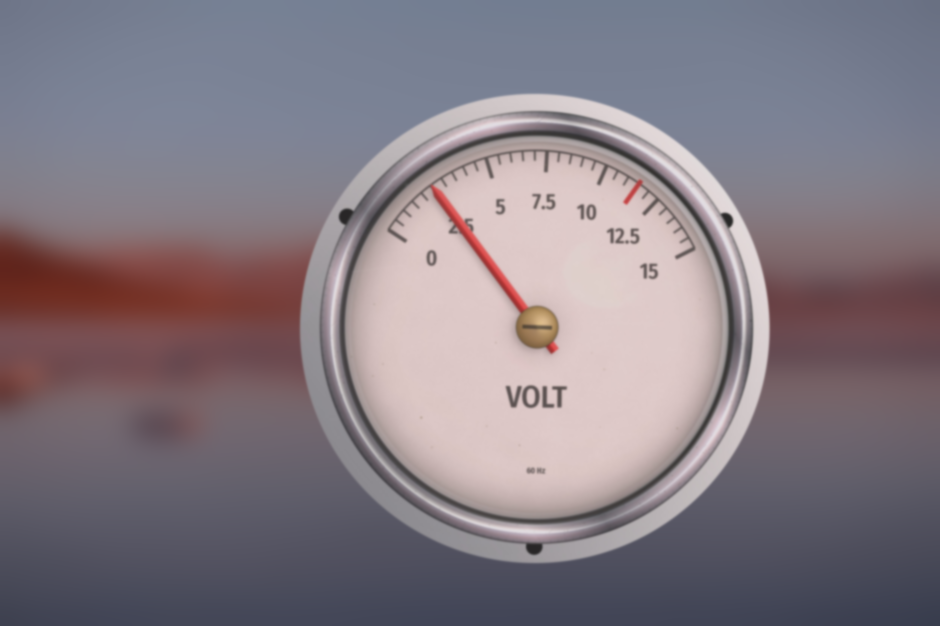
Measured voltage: 2.5 V
